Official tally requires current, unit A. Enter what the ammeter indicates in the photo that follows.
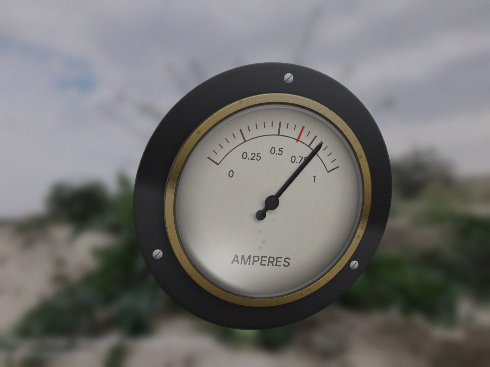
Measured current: 0.8 A
